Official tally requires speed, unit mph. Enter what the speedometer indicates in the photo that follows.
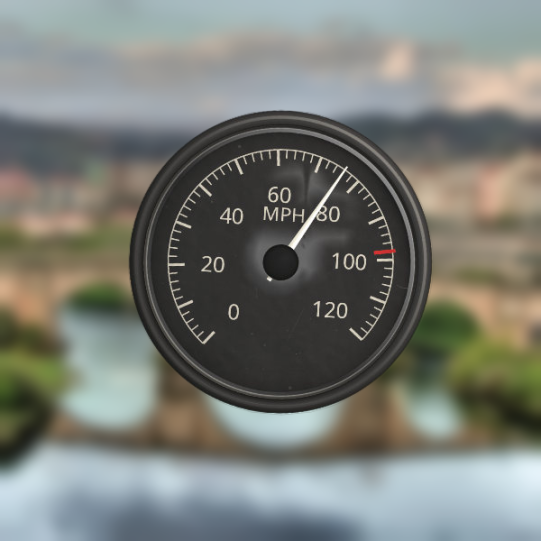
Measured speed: 76 mph
